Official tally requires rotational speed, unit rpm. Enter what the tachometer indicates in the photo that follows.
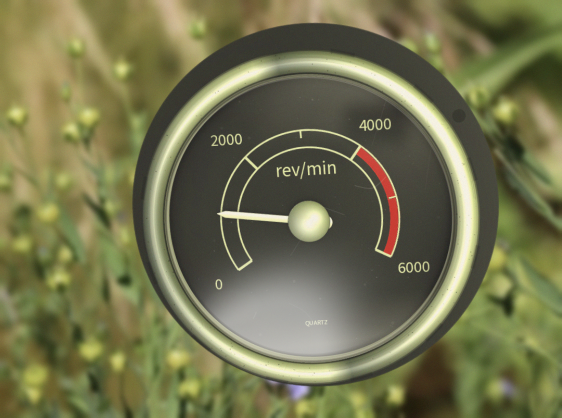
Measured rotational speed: 1000 rpm
